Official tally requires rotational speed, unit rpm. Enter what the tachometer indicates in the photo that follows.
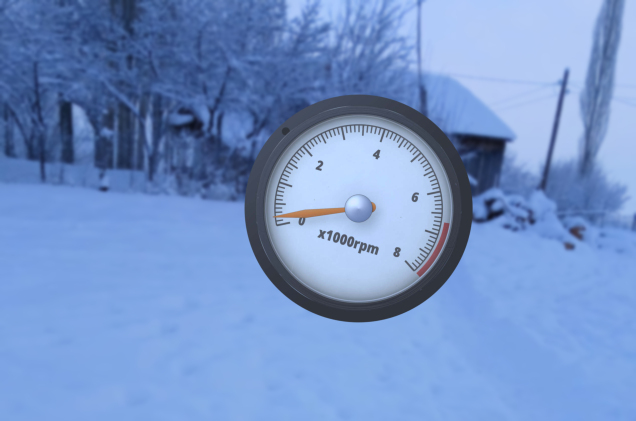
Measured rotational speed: 200 rpm
